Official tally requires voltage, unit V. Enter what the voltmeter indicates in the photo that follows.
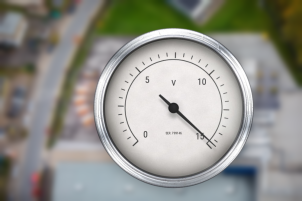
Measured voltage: 14.75 V
